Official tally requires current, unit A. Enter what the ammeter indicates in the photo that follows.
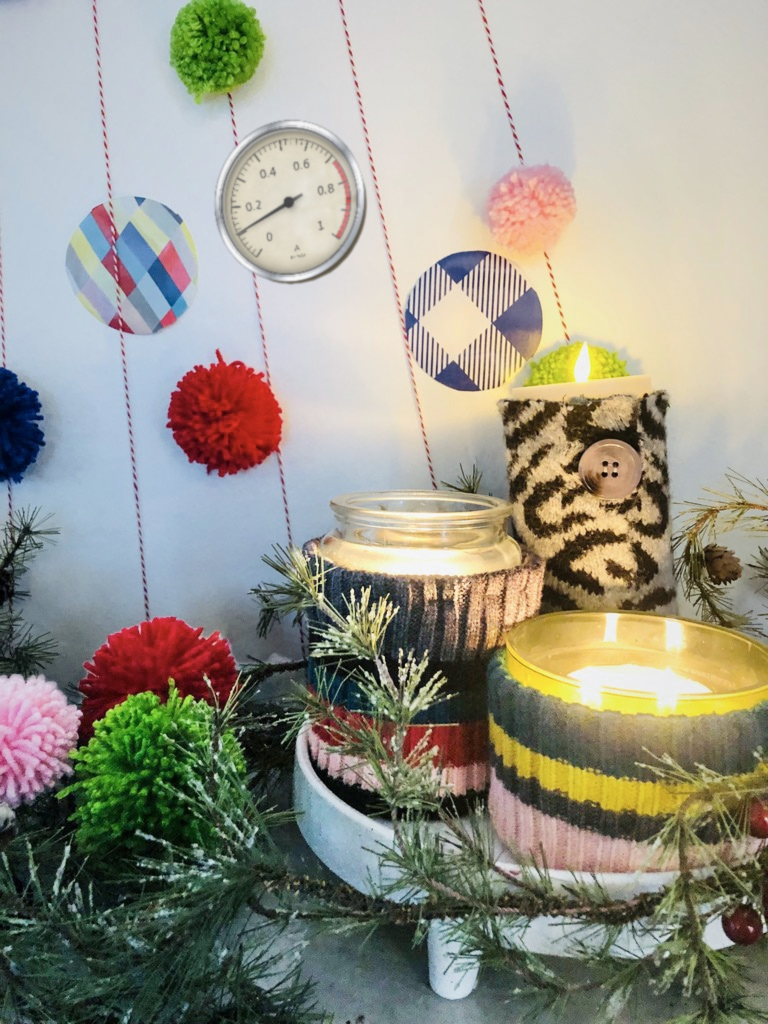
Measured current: 0.1 A
